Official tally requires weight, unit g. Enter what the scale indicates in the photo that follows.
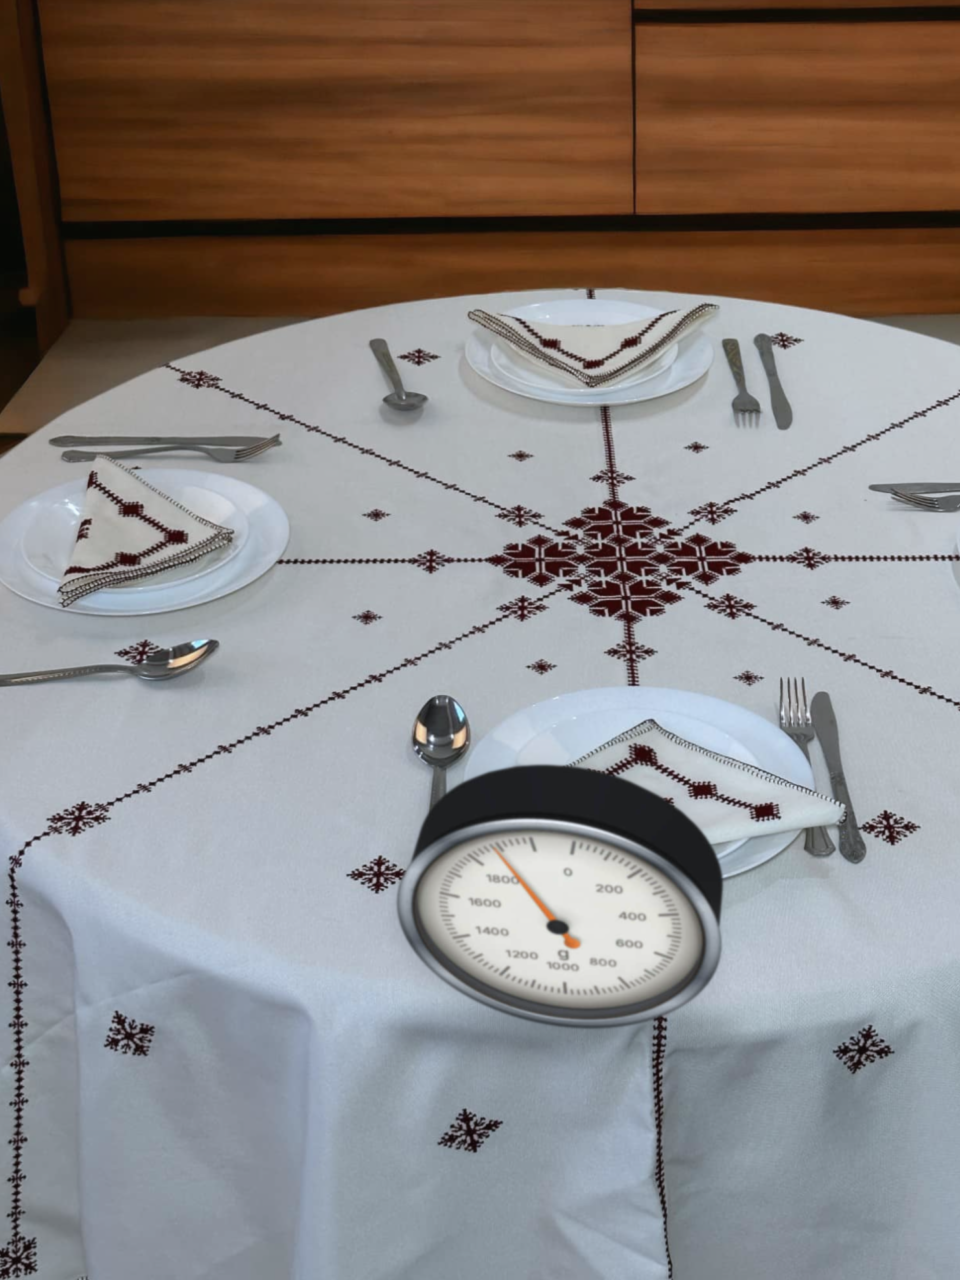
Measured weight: 1900 g
